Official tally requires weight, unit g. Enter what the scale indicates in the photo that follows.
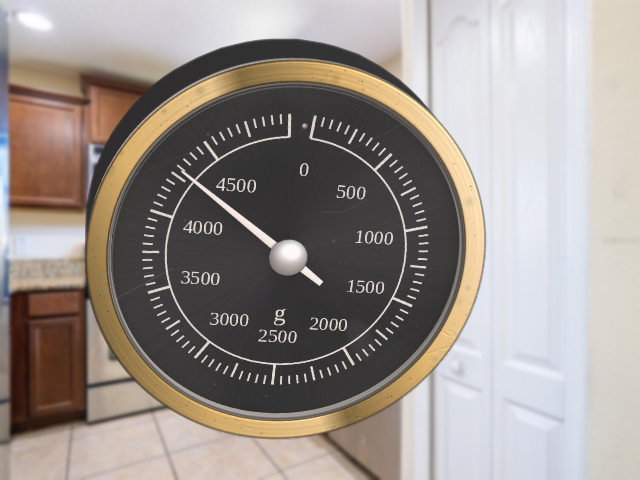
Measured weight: 4300 g
